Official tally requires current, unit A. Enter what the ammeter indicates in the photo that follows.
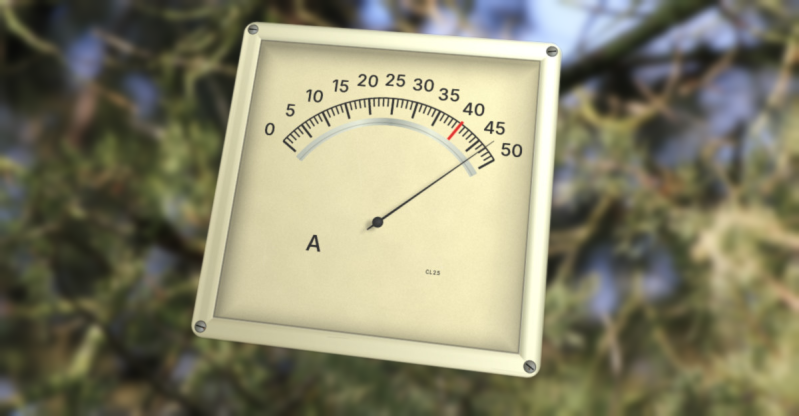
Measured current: 47 A
